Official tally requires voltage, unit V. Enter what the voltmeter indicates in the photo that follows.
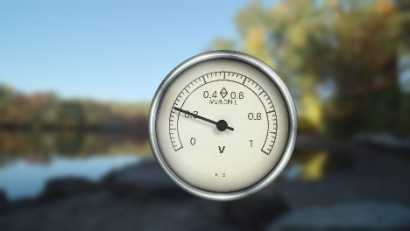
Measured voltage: 0.2 V
